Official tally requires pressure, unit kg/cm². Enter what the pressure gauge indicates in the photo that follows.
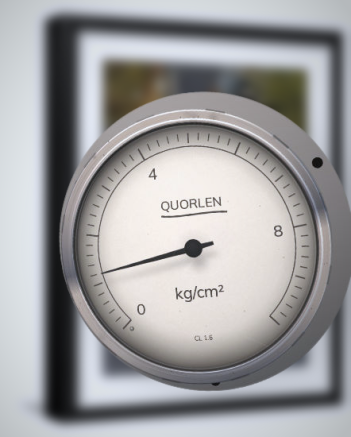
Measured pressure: 1.2 kg/cm²
